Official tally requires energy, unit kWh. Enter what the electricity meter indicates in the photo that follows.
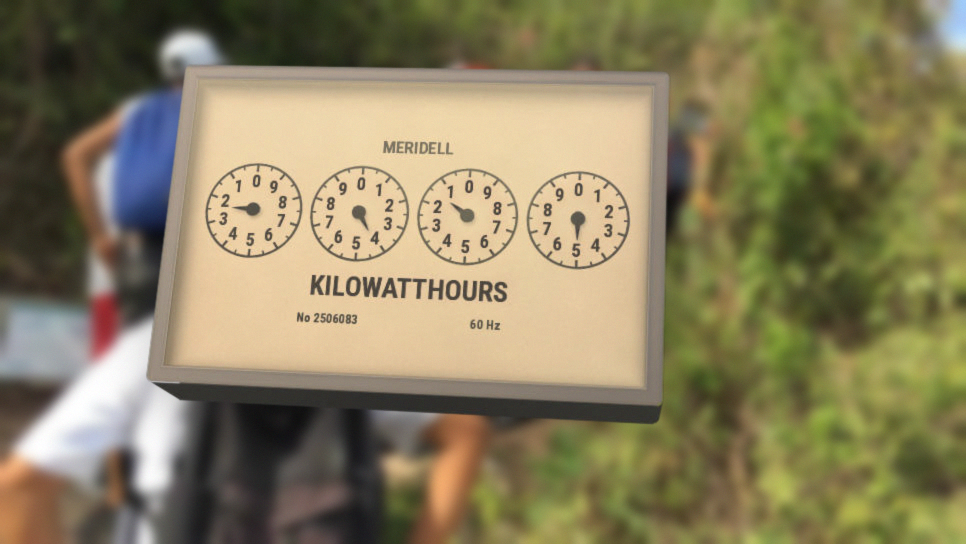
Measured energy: 2415 kWh
